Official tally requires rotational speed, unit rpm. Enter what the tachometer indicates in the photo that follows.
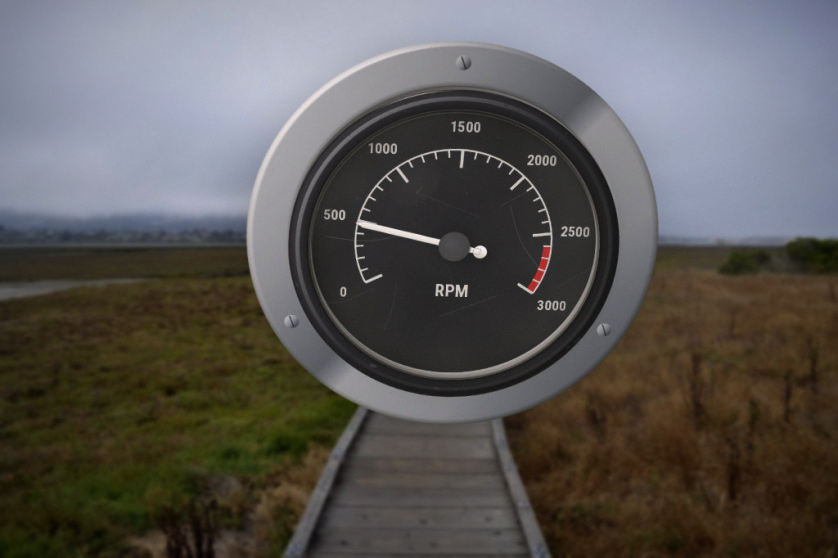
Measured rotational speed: 500 rpm
